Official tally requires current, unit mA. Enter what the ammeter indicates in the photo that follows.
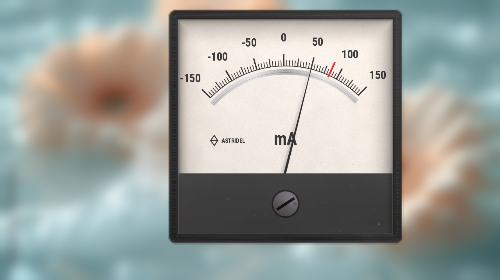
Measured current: 50 mA
